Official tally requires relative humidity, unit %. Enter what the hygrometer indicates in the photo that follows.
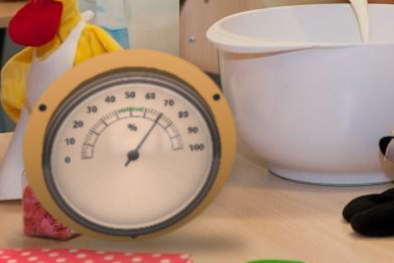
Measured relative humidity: 70 %
